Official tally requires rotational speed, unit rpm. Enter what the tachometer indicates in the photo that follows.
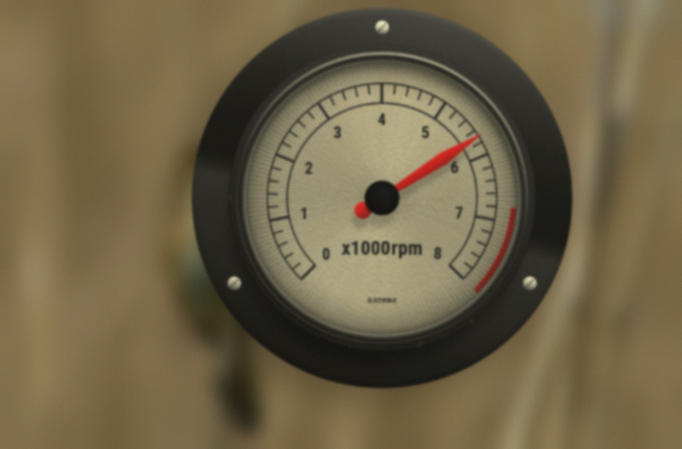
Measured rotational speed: 5700 rpm
